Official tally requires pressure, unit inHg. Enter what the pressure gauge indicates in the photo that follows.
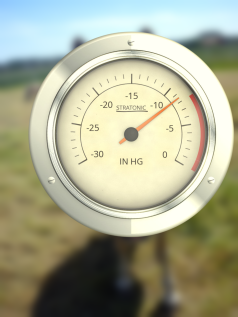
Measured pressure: -8.5 inHg
